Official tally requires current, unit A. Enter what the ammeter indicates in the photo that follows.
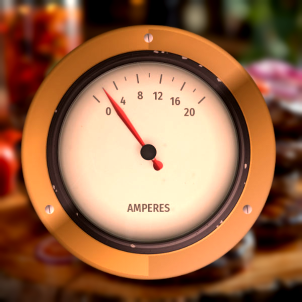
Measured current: 2 A
